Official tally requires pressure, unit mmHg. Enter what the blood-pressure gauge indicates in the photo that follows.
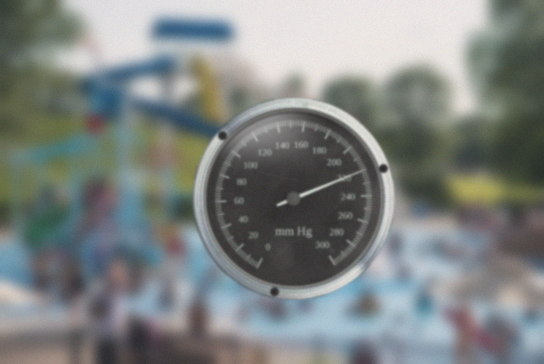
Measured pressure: 220 mmHg
